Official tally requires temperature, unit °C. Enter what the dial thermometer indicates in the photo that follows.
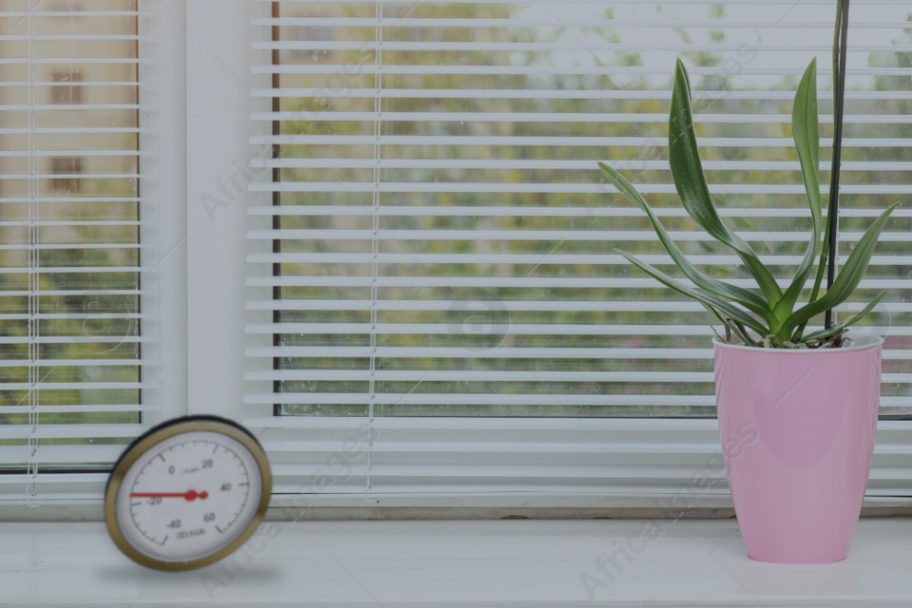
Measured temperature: -16 °C
